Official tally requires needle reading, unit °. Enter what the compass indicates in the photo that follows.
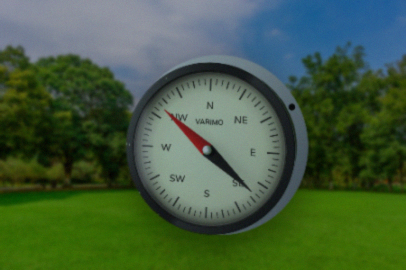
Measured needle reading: 310 °
